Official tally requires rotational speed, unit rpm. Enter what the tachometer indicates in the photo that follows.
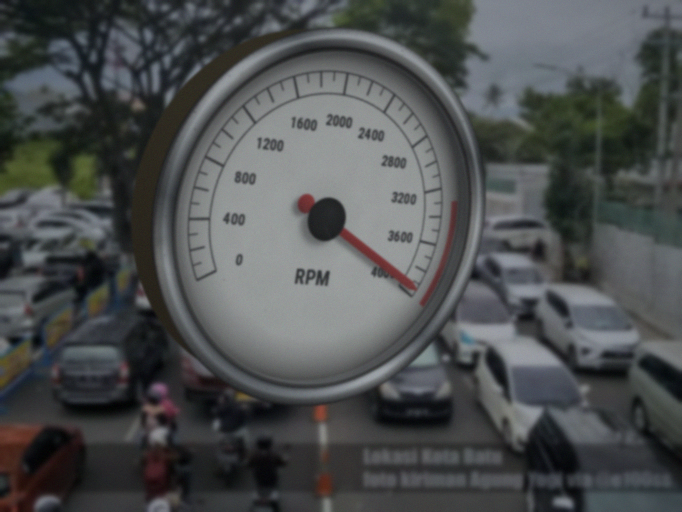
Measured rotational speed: 3950 rpm
